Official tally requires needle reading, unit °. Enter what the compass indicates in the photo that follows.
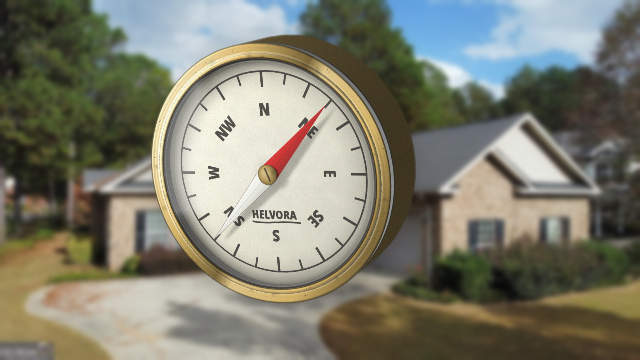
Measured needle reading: 45 °
